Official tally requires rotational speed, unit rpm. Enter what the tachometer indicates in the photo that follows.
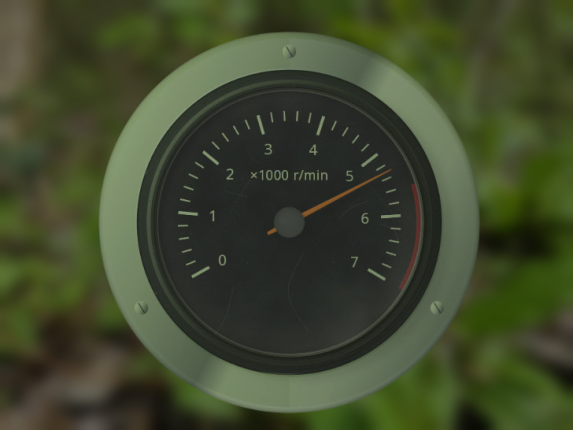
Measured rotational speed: 5300 rpm
